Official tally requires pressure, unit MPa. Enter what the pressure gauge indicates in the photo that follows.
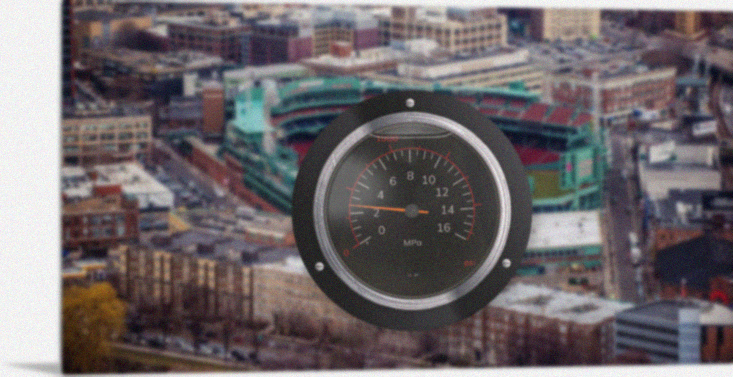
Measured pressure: 2.5 MPa
